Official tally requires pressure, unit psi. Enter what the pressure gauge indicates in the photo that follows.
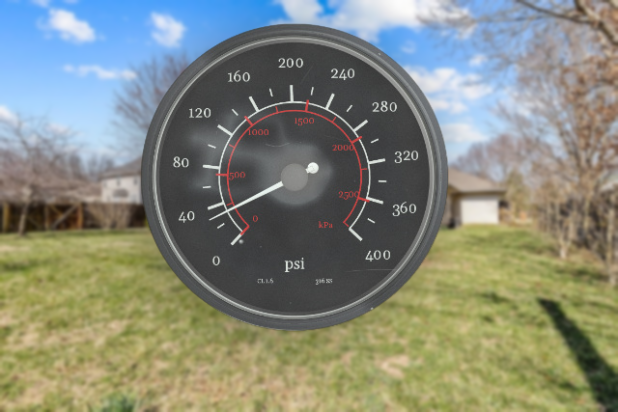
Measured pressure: 30 psi
